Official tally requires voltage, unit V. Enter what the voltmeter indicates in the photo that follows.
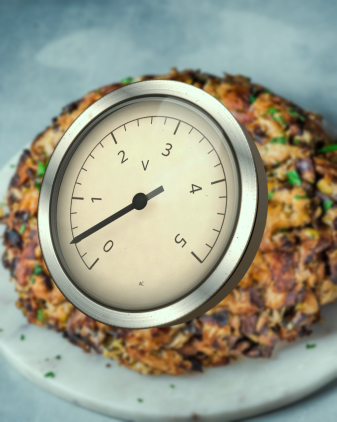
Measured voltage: 0.4 V
